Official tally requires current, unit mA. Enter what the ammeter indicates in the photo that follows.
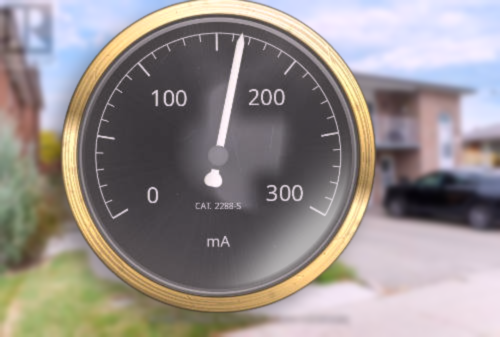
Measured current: 165 mA
